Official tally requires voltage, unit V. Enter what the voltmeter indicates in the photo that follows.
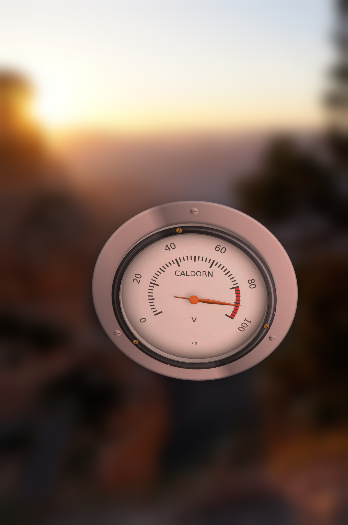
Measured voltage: 90 V
